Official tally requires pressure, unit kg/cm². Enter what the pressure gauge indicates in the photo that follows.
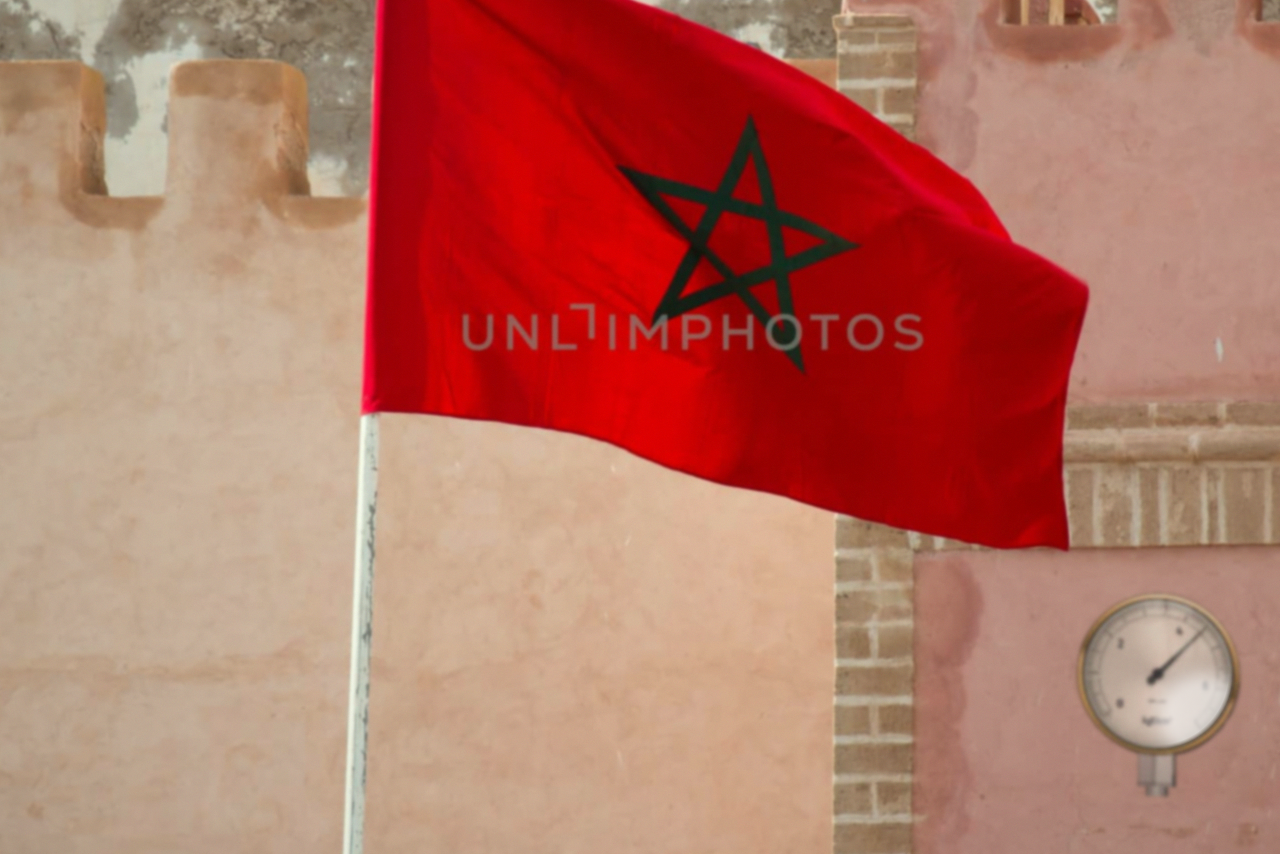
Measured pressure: 4.5 kg/cm²
